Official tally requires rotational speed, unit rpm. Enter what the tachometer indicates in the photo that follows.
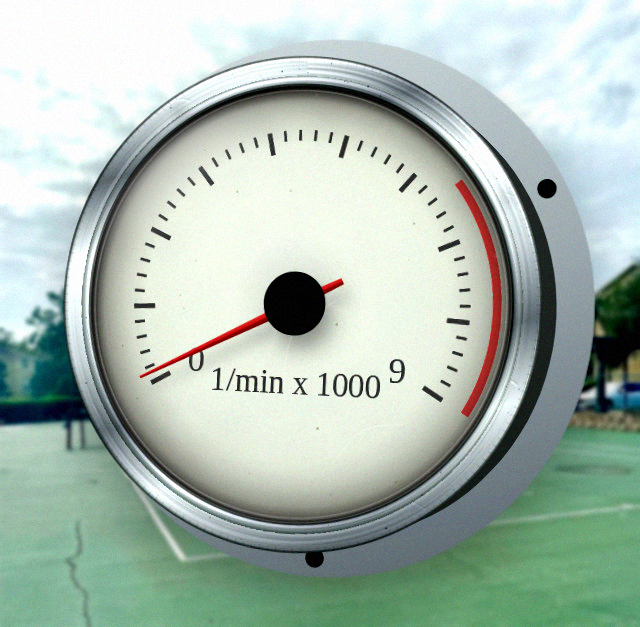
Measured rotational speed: 100 rpm
